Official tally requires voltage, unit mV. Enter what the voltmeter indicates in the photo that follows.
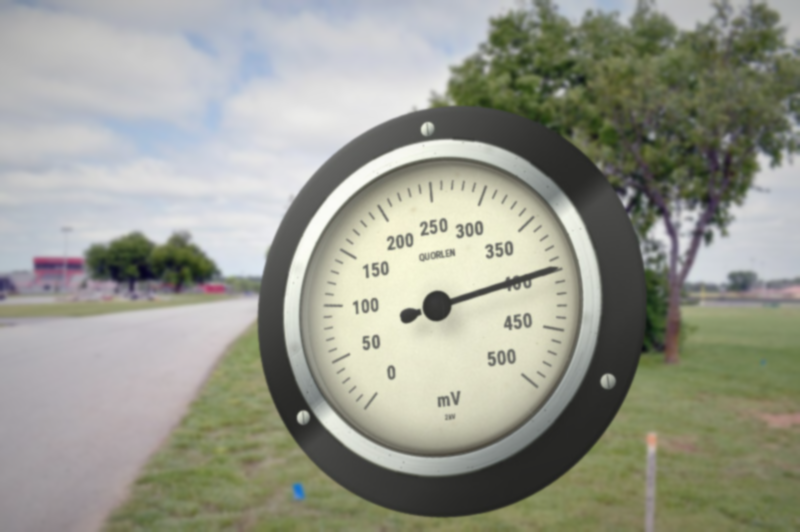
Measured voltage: 400 mV
